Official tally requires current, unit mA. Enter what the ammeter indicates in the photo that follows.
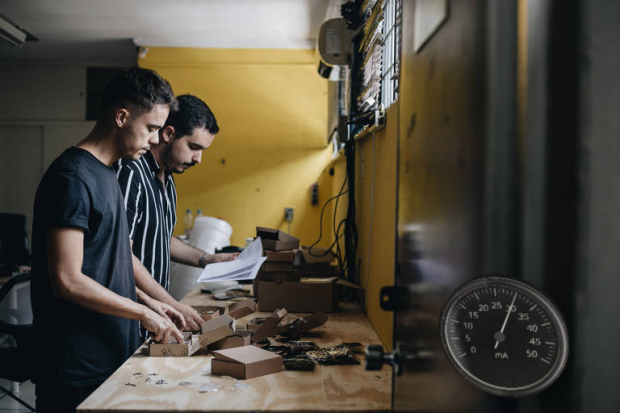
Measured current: 30 mA
